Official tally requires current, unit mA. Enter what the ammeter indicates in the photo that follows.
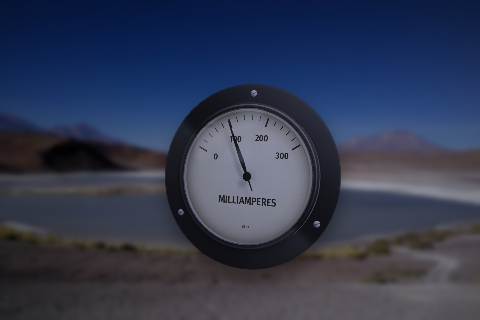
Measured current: 100 mA
